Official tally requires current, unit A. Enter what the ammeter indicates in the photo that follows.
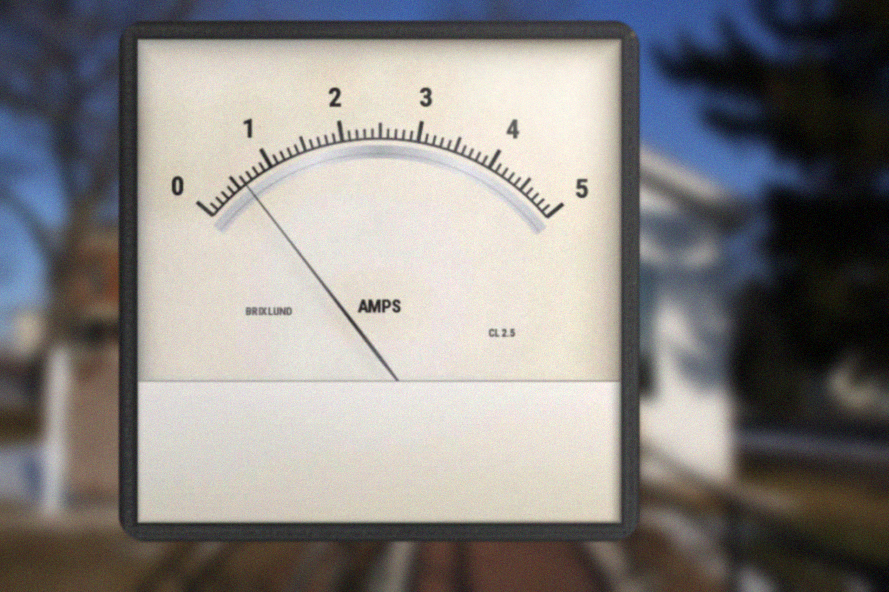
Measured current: 0.6 A
